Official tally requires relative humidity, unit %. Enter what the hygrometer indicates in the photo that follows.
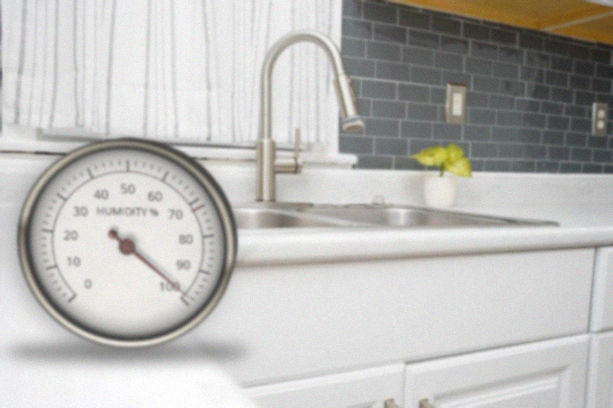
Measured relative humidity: 98 %
